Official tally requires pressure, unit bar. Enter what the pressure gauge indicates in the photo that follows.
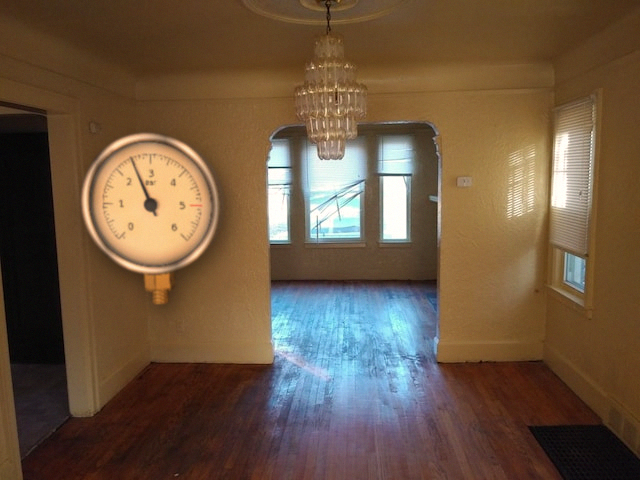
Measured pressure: 2.5 bar
